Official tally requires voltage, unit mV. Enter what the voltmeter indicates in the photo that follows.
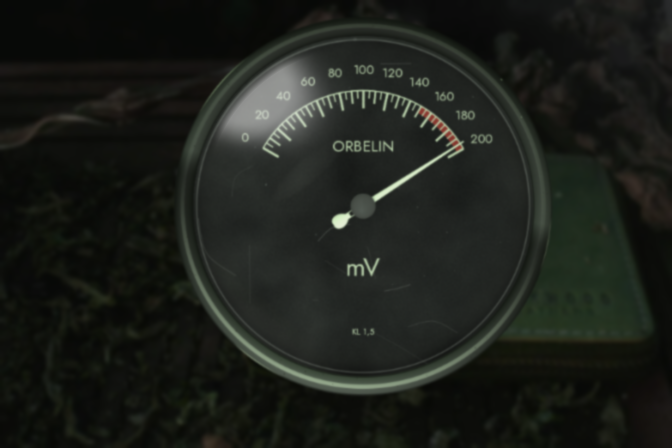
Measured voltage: 195 mV
